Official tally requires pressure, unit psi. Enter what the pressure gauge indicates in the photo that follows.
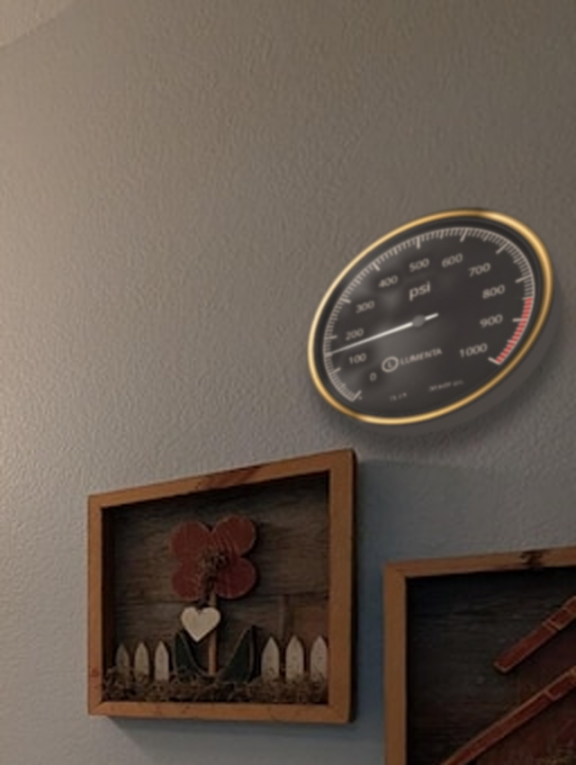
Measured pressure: 150 psi
